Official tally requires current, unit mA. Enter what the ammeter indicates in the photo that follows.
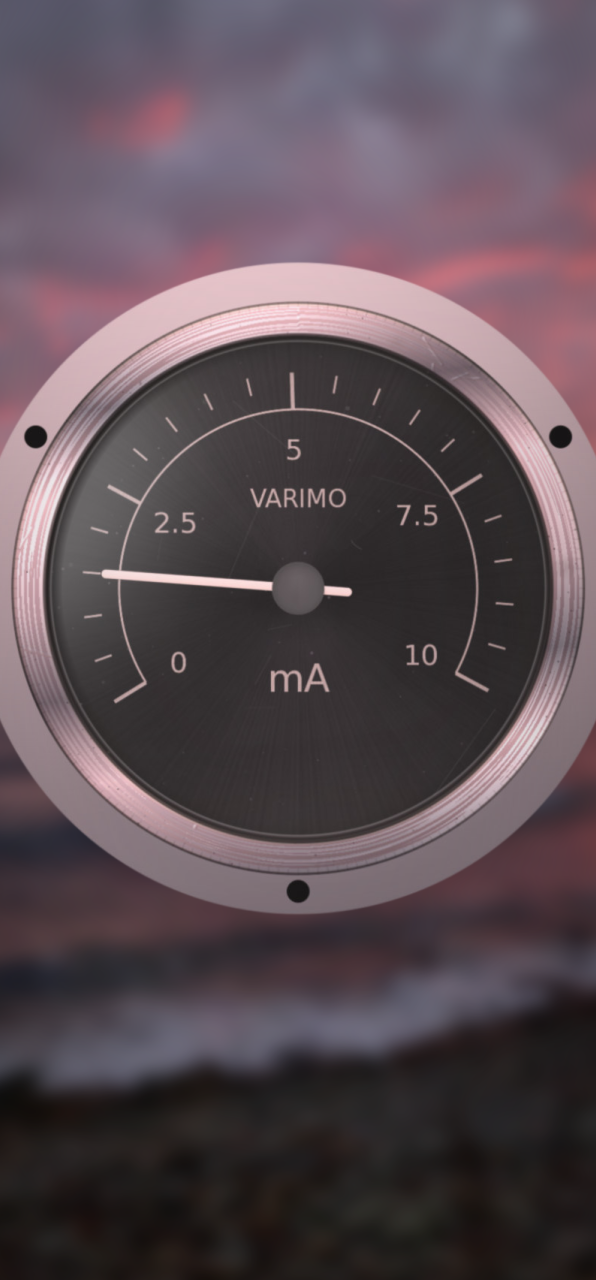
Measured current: 1.5 mA
